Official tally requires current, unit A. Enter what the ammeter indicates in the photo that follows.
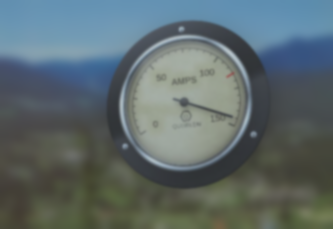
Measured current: 145 A
